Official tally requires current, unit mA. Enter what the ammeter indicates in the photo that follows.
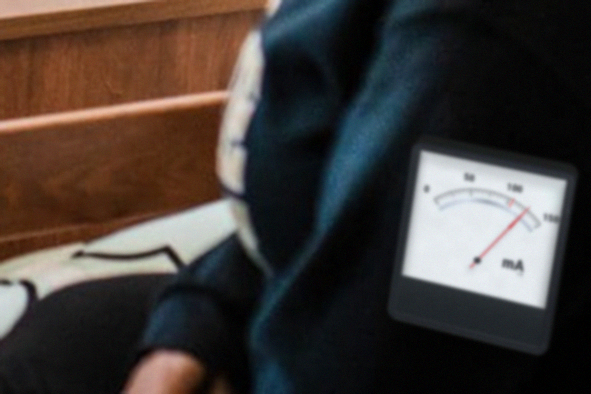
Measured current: 125 mA
